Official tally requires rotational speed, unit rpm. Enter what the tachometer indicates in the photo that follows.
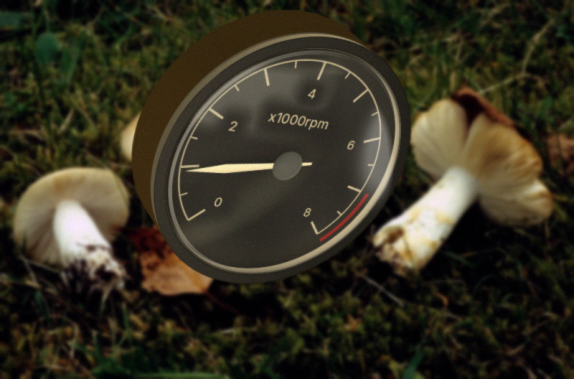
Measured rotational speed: 1000 rpm
